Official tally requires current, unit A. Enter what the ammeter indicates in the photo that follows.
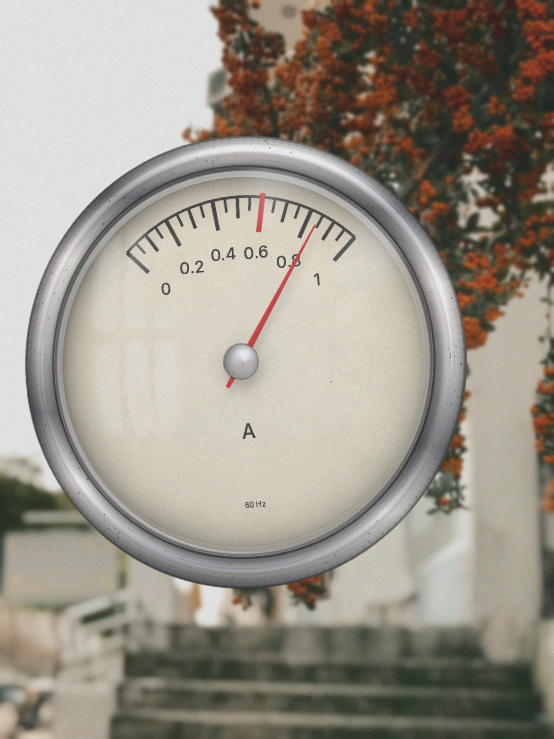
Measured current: 0.85 A
